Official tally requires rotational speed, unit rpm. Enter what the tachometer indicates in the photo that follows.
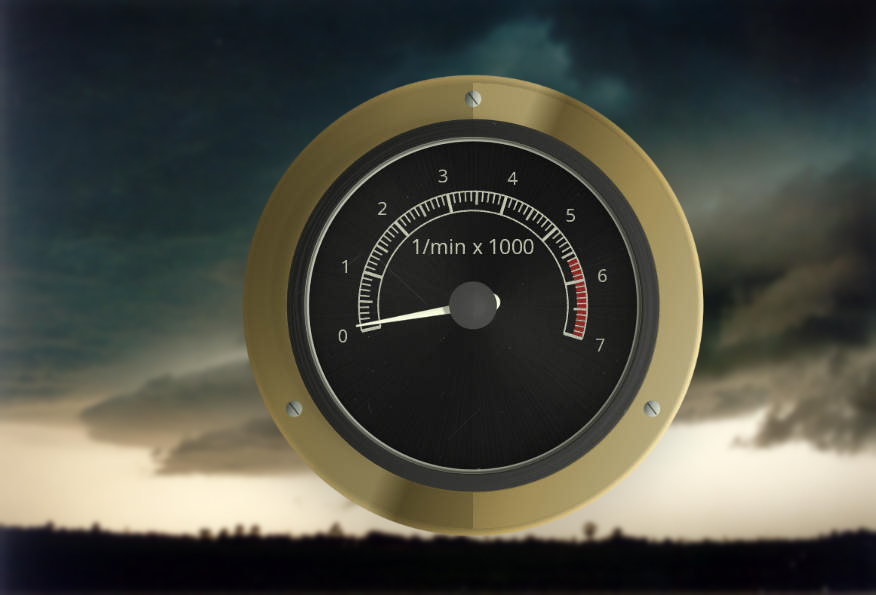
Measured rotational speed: 100 rpm
